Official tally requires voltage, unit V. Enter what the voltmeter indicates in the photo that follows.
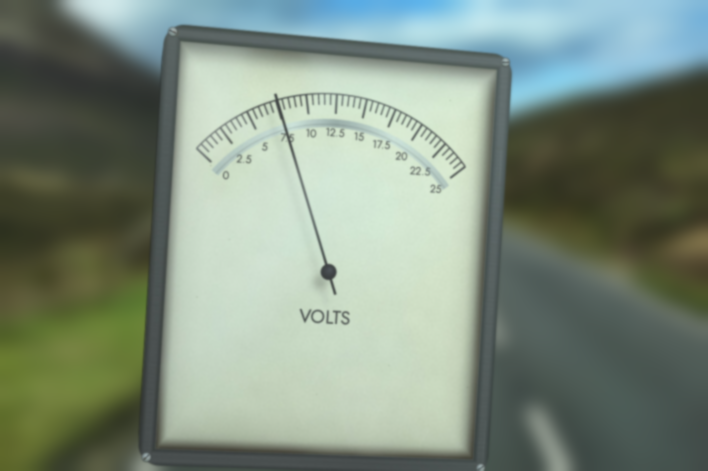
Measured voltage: 7.5 V
